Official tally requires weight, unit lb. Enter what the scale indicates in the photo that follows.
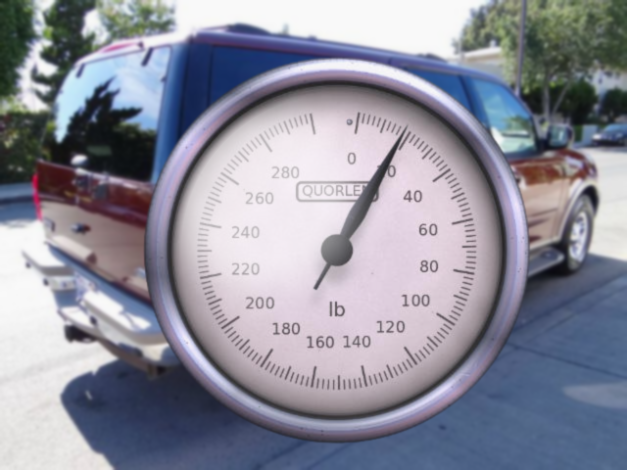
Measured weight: 18 lb
